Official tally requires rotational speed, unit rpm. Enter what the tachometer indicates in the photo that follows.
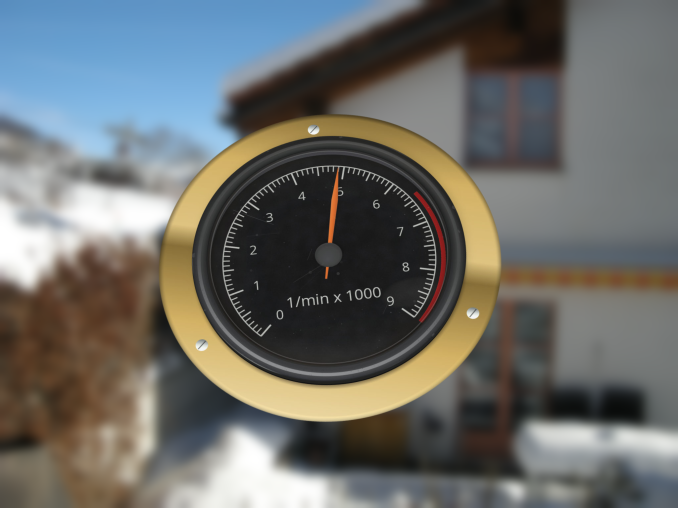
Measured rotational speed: 4900 rpm
